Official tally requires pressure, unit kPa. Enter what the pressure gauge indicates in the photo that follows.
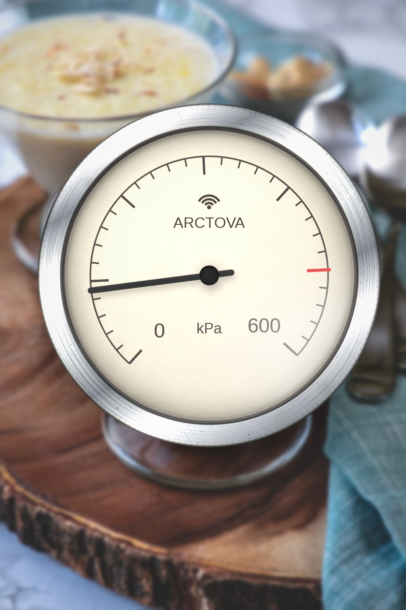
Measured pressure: 90 kPa
